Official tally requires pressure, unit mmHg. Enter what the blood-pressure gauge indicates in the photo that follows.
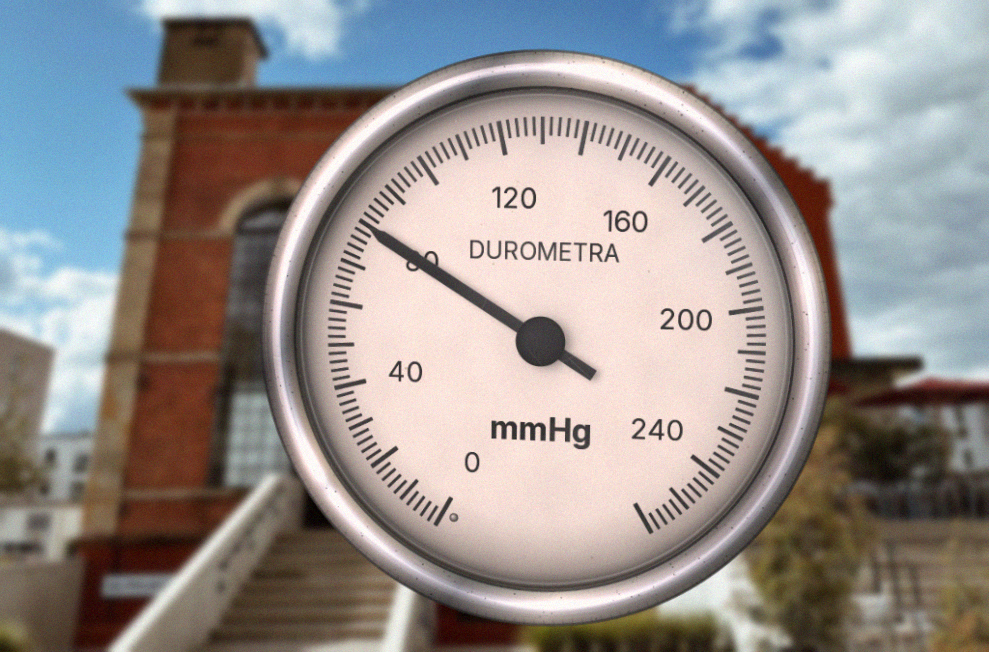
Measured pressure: 80 mmHg
